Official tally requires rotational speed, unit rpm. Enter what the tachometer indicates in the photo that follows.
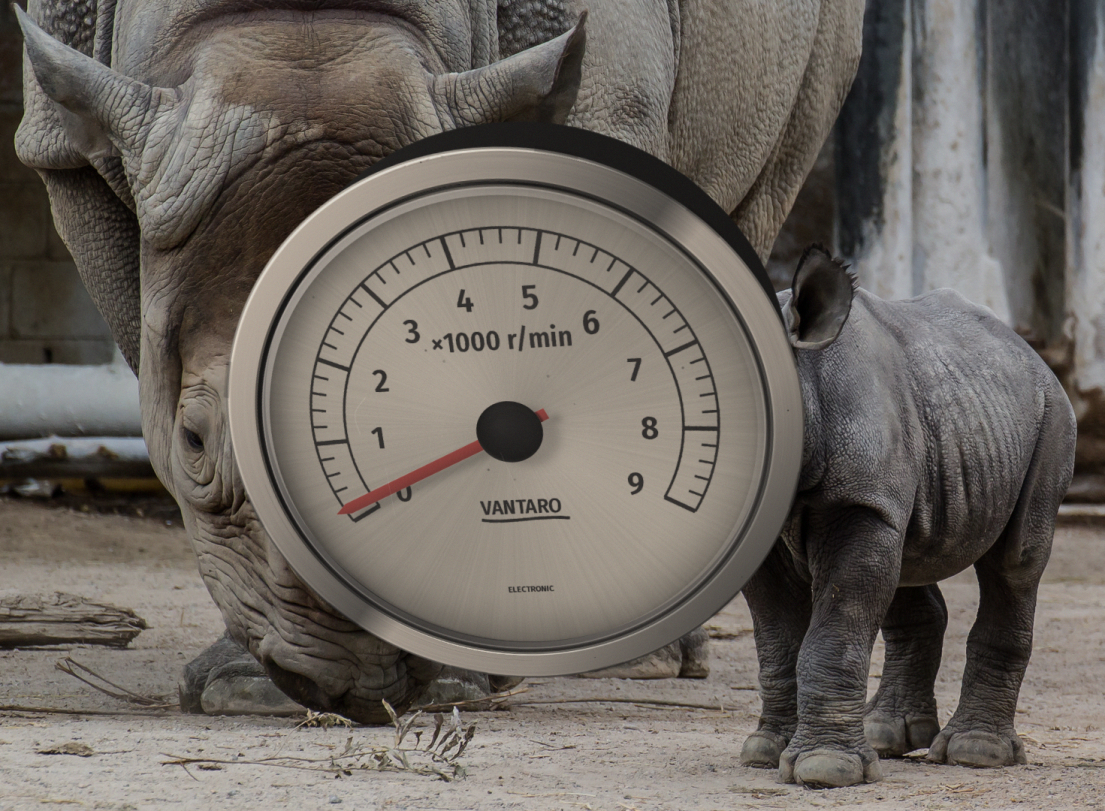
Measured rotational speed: 200 rpm
